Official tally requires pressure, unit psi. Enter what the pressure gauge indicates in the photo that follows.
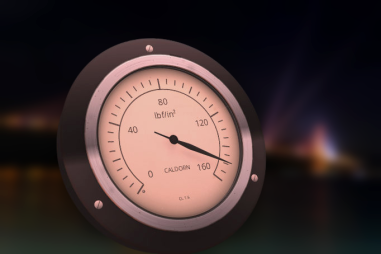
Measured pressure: 150 psi
